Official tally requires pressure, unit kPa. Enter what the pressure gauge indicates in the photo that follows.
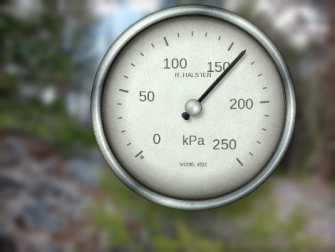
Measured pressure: 160 kPa
